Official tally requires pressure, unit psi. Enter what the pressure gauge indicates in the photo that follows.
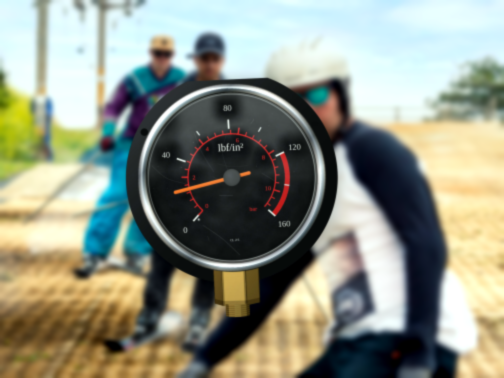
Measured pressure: 20 psi
